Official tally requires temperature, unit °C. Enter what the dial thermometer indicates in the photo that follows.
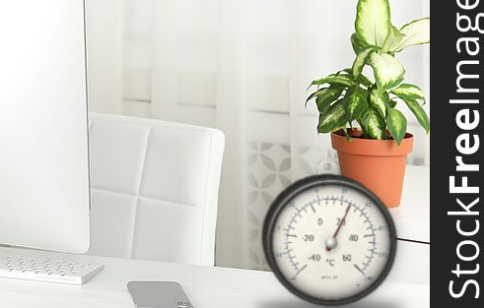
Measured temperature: 20 °C
